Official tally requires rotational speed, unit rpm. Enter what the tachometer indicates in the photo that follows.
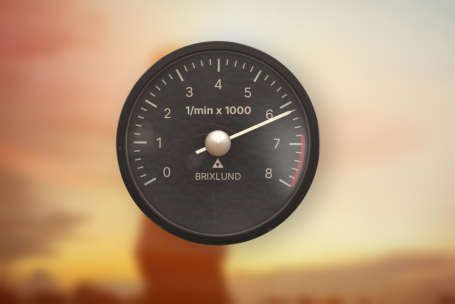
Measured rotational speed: 6200 rpm
